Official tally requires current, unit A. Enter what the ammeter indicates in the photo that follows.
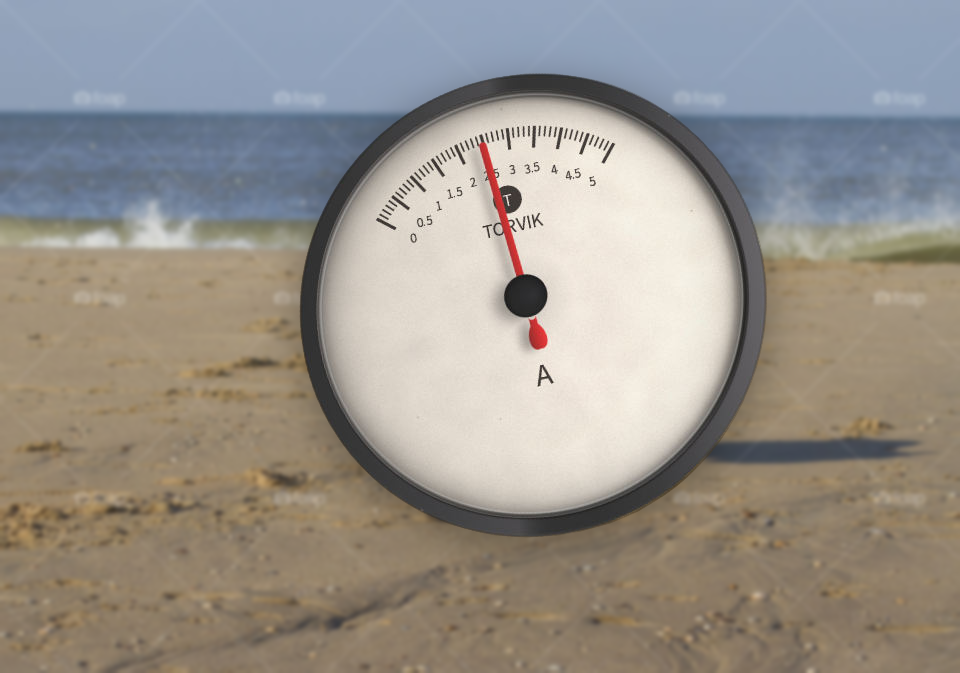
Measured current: 2.5 A
